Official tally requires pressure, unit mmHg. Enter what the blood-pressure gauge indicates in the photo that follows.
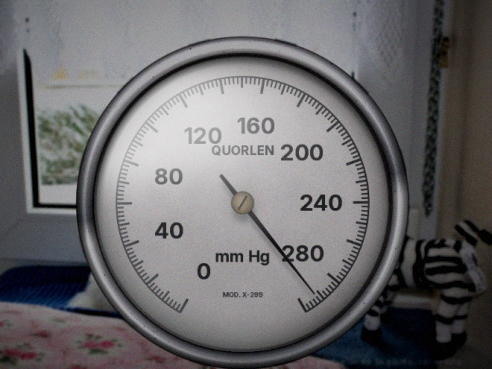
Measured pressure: 292 mmHg
